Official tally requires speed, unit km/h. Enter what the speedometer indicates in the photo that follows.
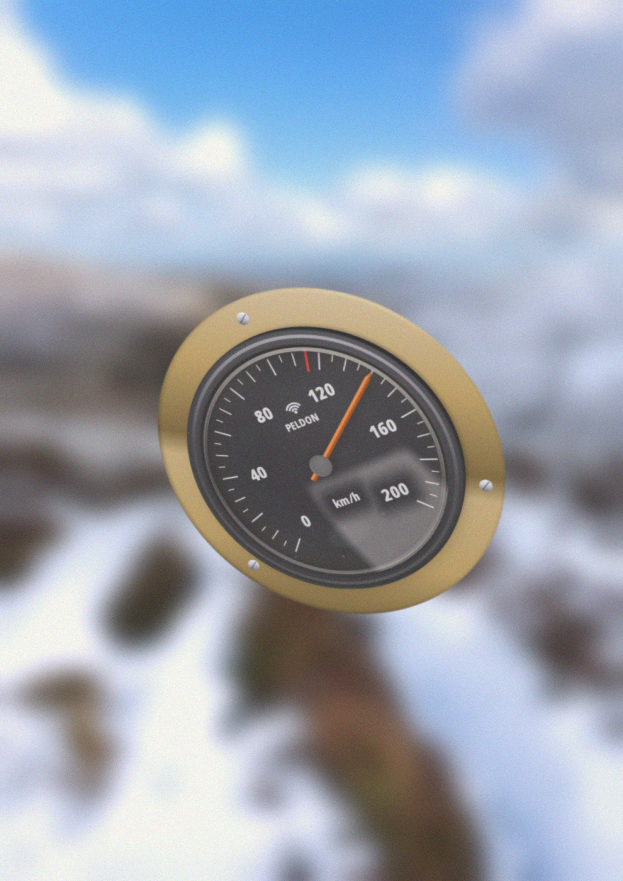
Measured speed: 140 km/h
